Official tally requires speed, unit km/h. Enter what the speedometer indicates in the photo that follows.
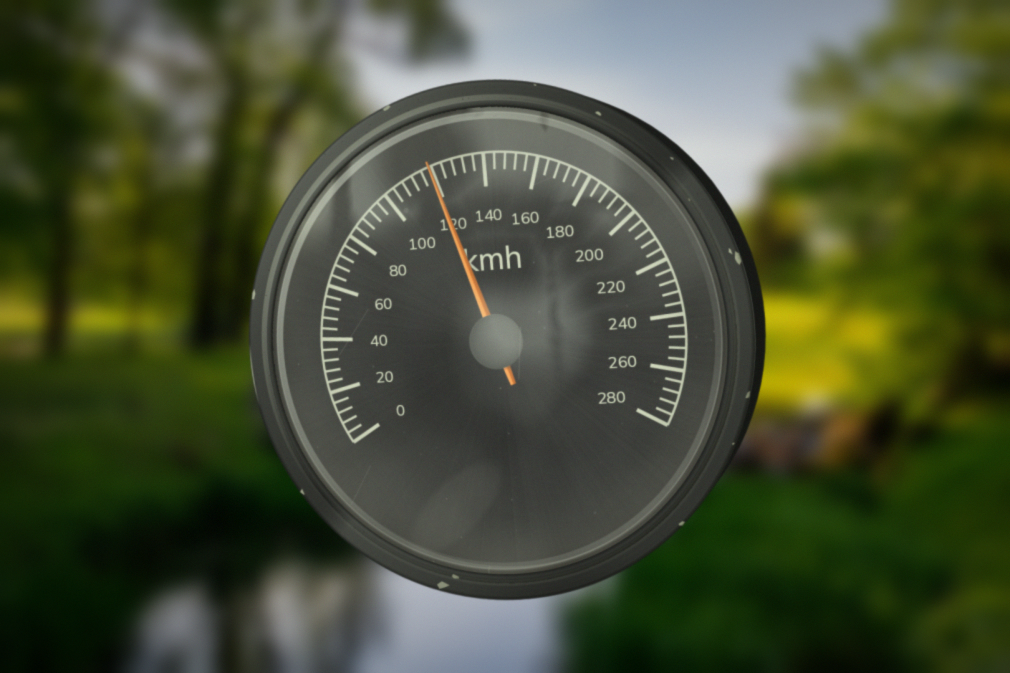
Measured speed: 120 km/h
